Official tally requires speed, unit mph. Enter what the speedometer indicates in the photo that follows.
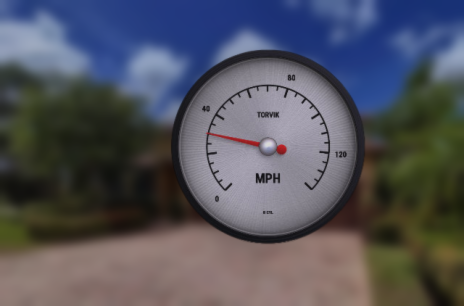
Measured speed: 30 mph
